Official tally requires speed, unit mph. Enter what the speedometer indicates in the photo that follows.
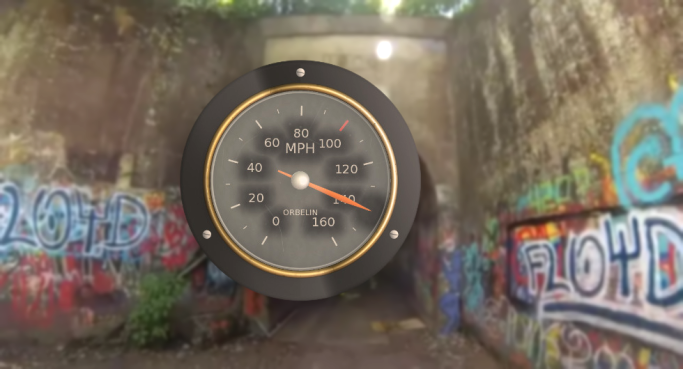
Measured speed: 140 mph
